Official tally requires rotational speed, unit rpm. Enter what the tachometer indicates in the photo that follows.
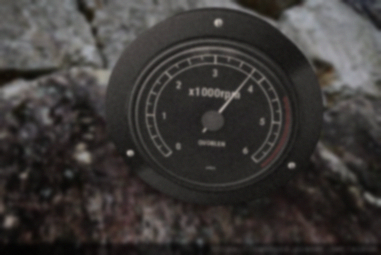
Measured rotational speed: 3750 rpm
